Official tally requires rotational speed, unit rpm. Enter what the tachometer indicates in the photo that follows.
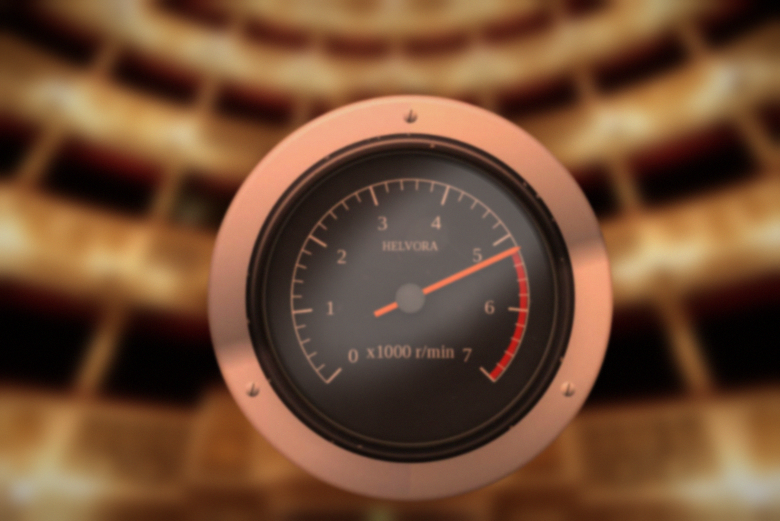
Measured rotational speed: 5200 rpm
